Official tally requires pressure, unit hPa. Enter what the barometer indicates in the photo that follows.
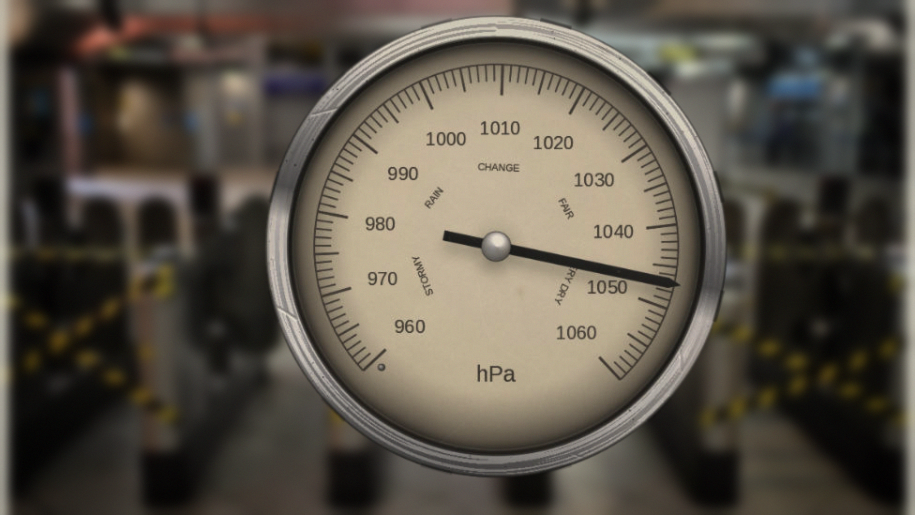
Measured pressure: 1047 hPa
